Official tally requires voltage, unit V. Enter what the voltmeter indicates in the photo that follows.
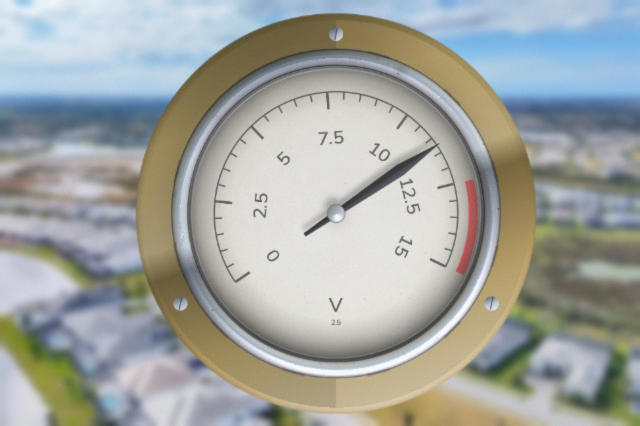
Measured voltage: 11.25 V
